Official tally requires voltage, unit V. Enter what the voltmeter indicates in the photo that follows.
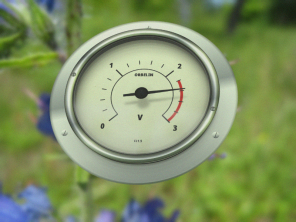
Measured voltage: 2.4 V
